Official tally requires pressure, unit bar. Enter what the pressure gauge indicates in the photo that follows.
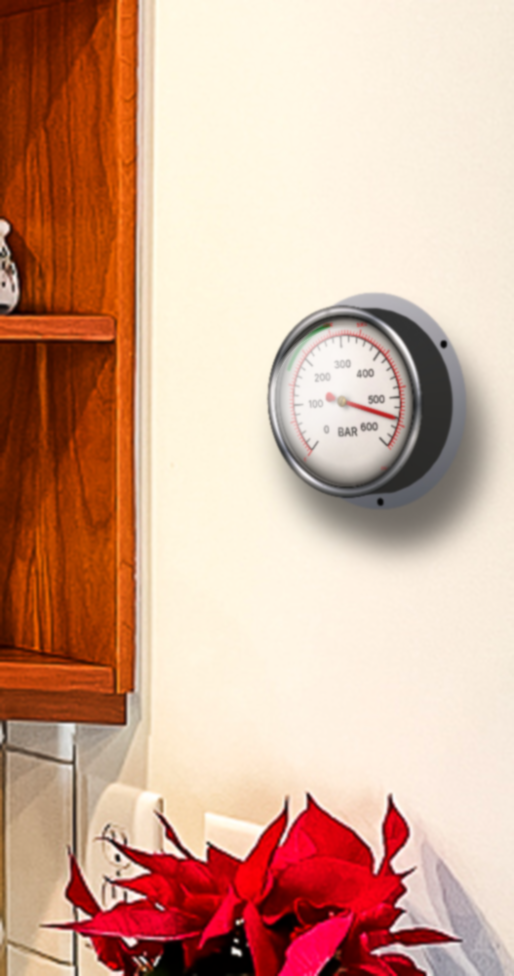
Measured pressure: 540 bar
